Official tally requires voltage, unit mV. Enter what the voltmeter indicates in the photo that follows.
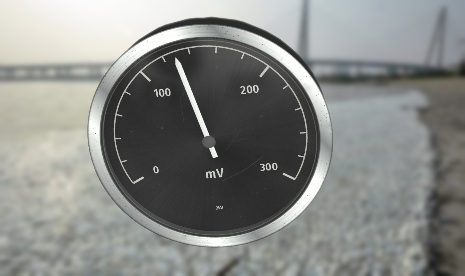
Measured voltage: 130 mV
